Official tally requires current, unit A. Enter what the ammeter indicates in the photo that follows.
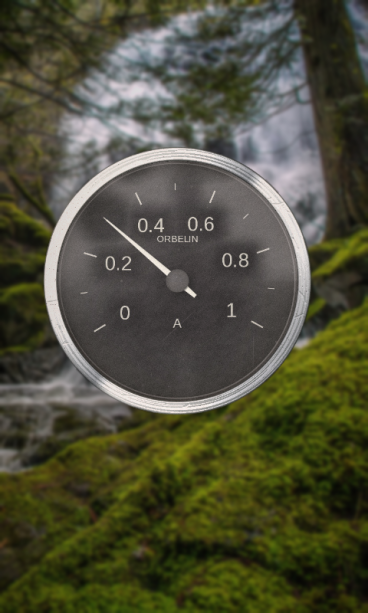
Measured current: 0.3 A
